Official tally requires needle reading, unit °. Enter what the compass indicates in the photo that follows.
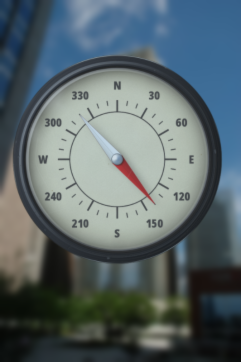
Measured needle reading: 140 °
